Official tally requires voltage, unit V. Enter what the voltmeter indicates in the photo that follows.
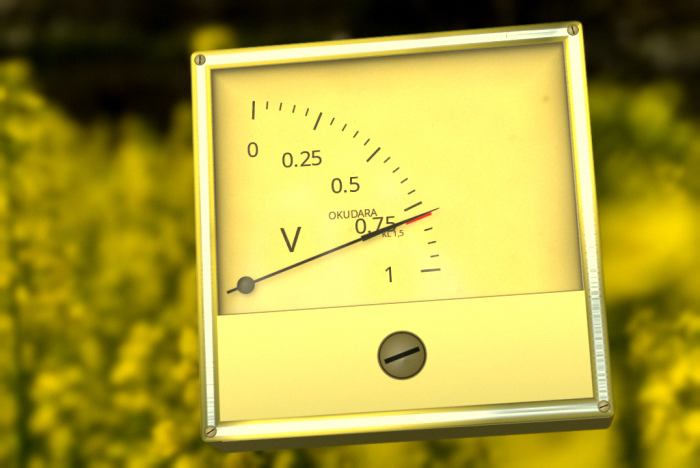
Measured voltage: 0.8 V
